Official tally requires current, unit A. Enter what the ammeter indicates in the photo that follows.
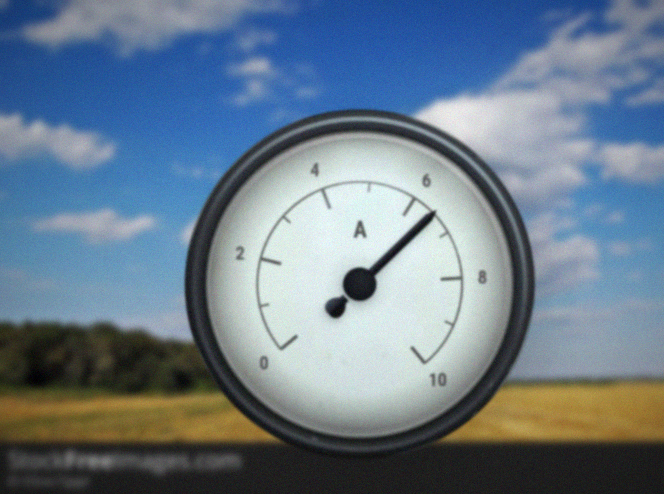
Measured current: 6.5 A
